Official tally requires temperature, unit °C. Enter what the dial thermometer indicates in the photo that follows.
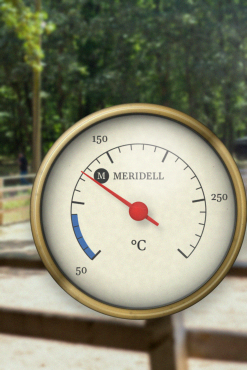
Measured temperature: 125 °C
